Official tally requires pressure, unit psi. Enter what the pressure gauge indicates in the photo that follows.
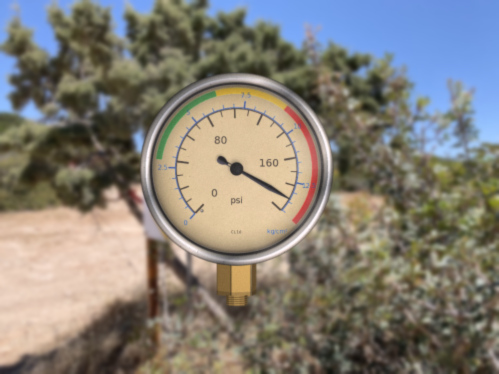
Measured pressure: 190 psi
